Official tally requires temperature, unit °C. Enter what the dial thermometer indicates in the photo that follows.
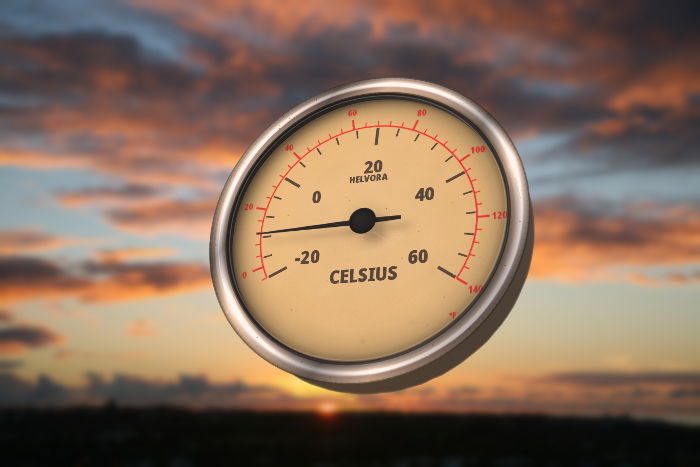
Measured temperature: -12 °C
